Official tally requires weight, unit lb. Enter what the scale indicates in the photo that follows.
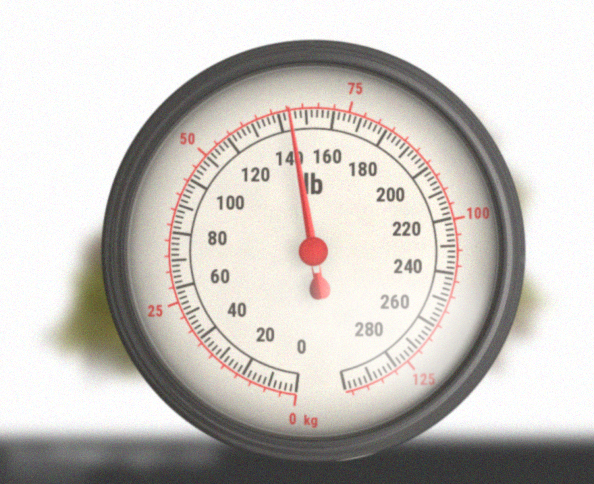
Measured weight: 144 lb
